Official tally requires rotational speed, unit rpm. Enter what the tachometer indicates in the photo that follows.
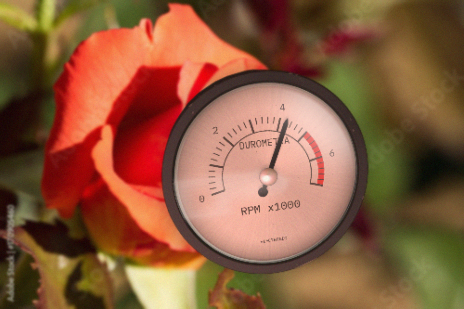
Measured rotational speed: 4200 rpm
